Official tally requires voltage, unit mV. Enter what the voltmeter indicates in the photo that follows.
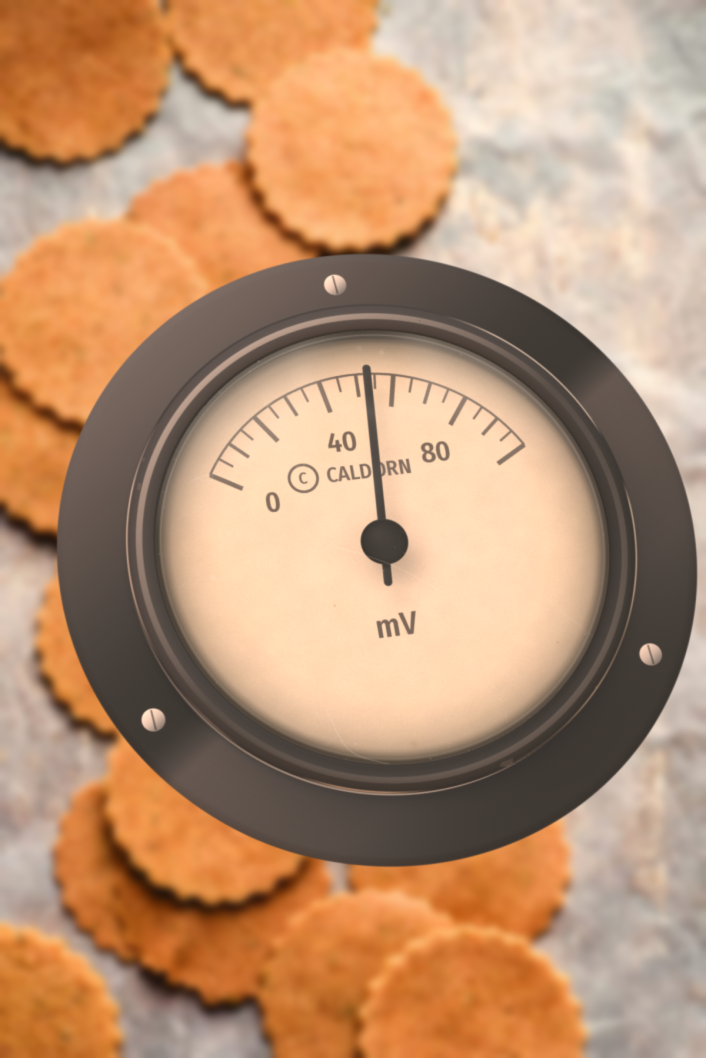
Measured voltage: 52.5 mV
